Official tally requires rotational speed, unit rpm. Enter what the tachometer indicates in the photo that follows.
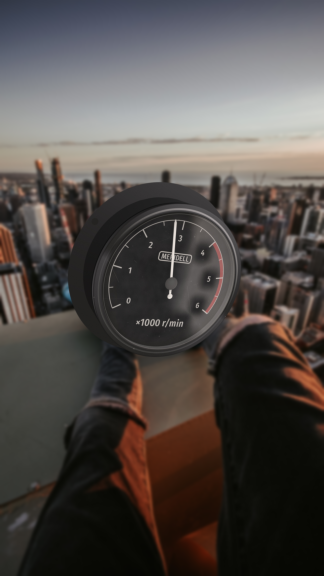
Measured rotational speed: 2750 rpm
